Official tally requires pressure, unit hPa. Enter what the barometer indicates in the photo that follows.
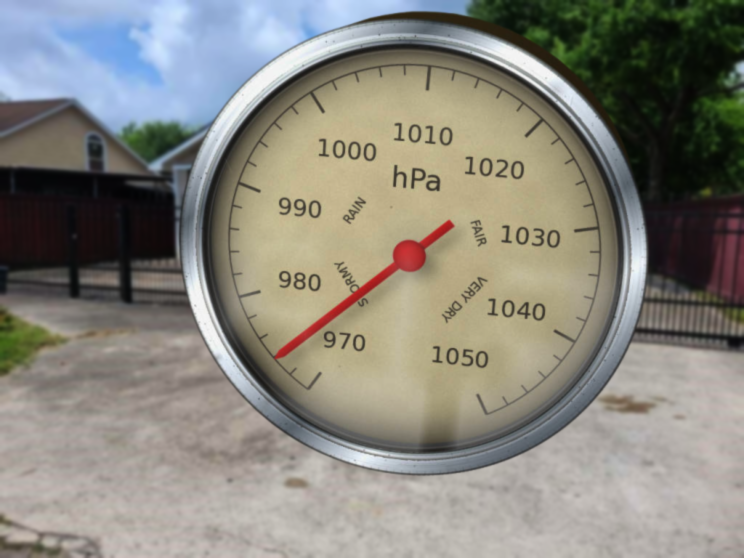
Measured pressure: 974 hPa
